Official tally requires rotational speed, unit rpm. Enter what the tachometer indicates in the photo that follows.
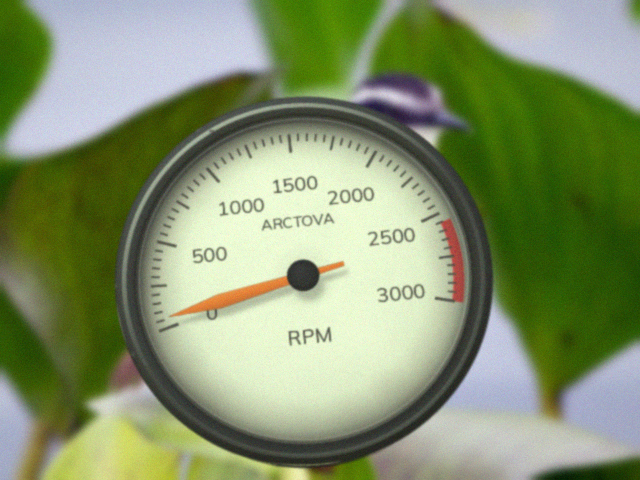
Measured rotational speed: 50 rpm
